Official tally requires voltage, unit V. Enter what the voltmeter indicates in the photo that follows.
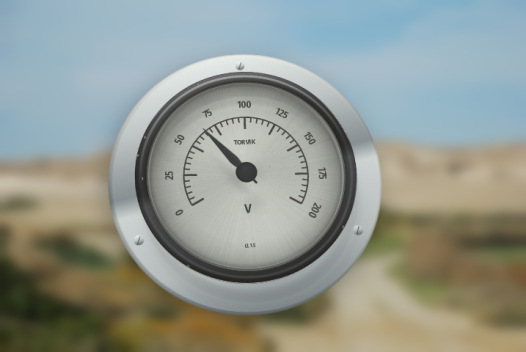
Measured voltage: 65 V
